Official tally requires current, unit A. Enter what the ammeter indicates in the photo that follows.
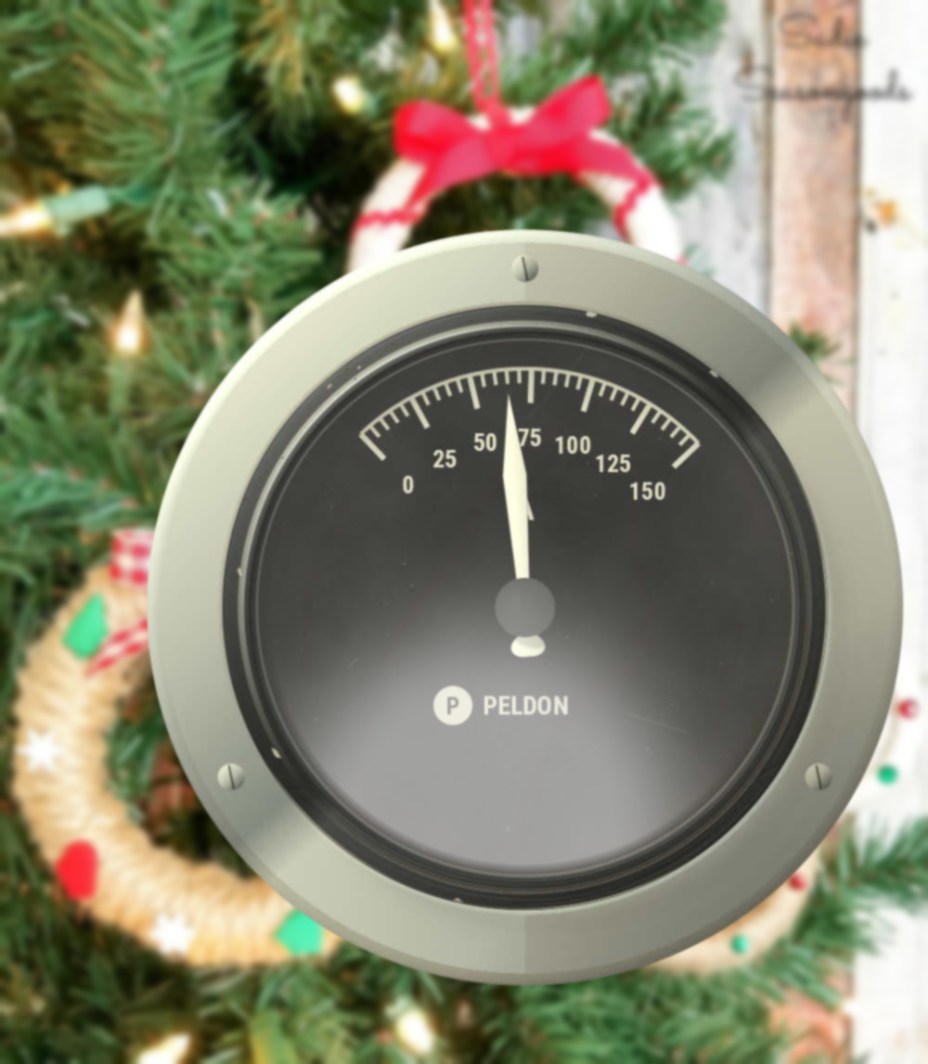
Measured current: 65 A
